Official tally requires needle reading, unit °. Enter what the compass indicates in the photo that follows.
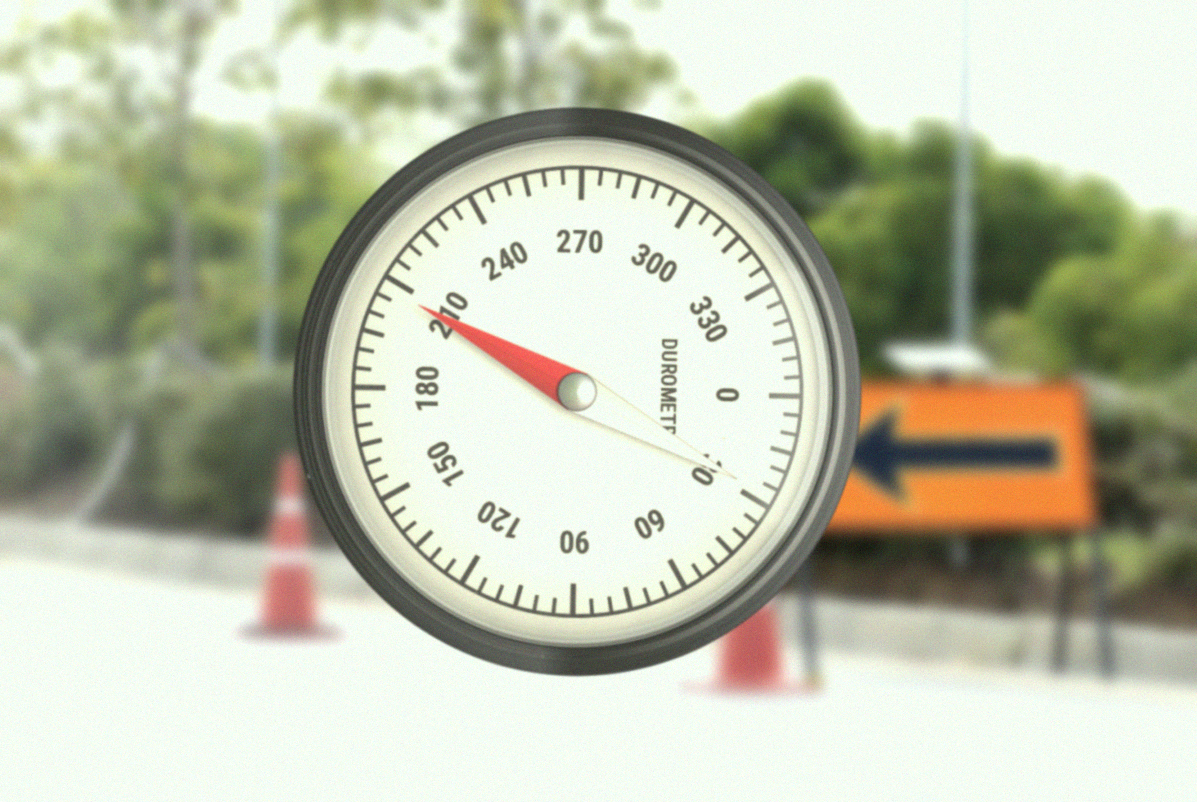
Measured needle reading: 207.5 °
